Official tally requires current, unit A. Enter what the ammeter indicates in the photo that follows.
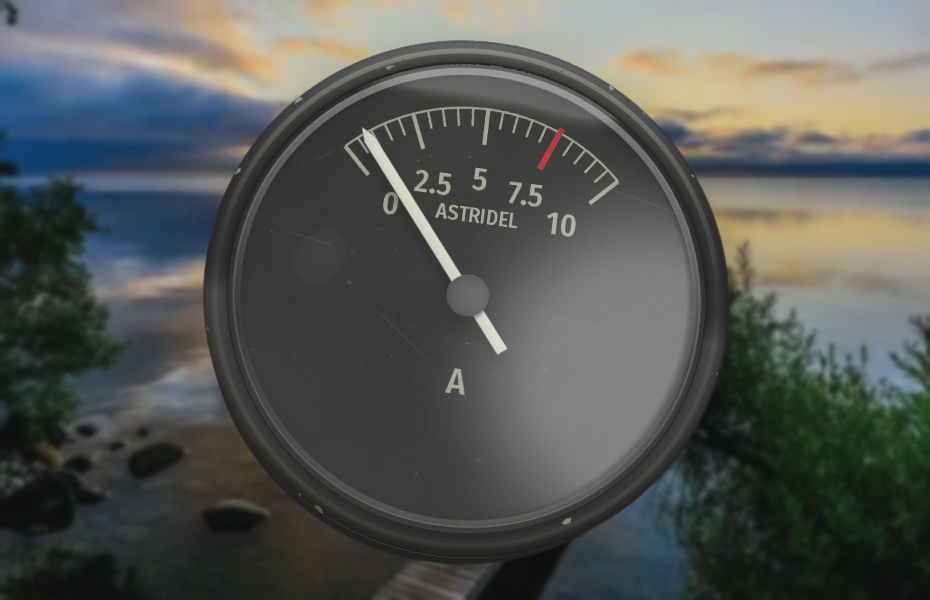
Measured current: 0.75 A
